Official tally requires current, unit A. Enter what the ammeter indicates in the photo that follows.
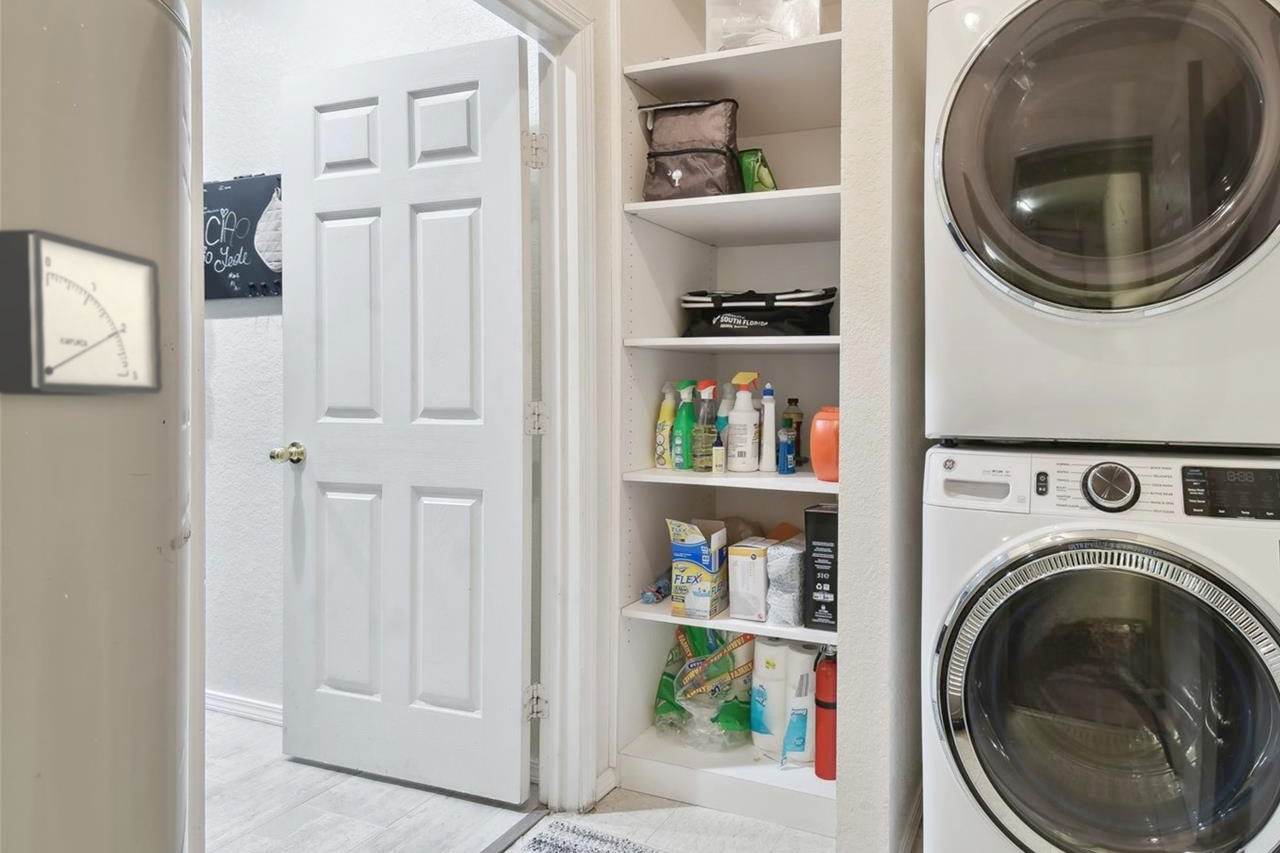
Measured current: 2 A
